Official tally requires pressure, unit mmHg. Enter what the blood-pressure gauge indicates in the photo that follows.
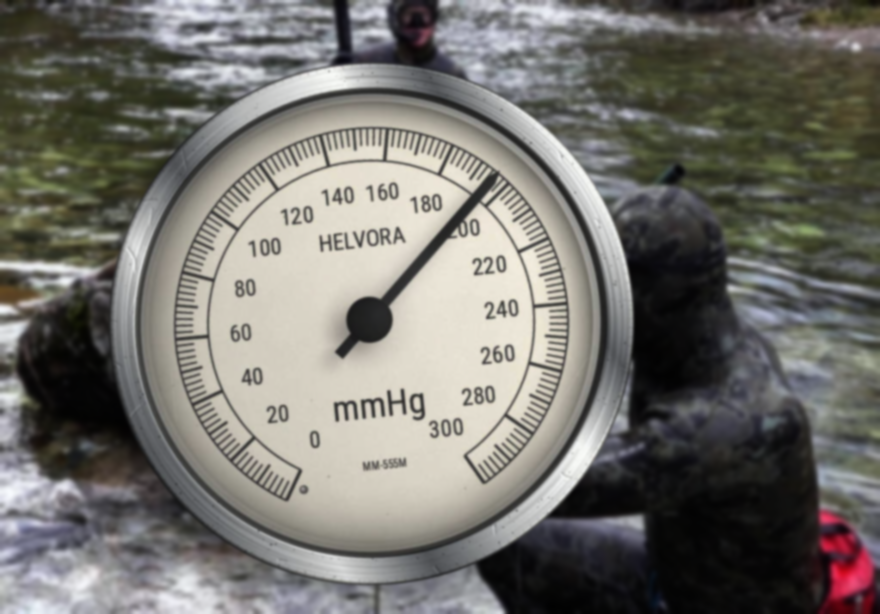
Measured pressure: 196 mmHg
